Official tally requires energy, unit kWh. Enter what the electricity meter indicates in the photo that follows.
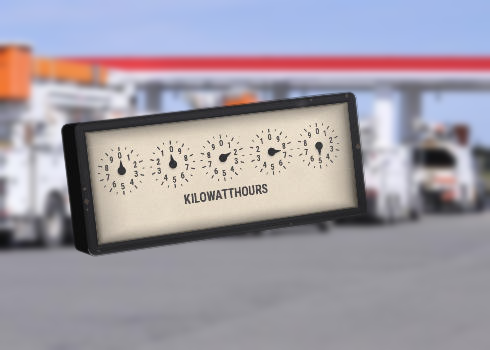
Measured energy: 175 kWh
